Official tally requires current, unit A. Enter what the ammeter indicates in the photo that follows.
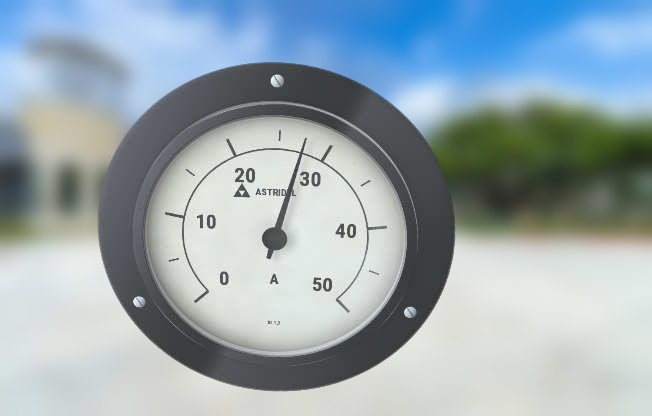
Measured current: 27.5 A
